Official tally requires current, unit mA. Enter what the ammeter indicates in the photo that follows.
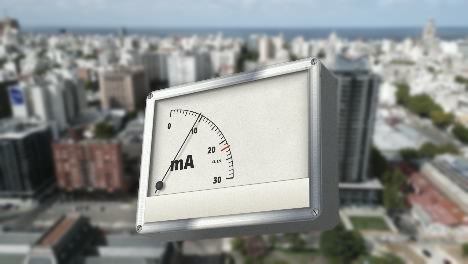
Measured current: 10 mA
